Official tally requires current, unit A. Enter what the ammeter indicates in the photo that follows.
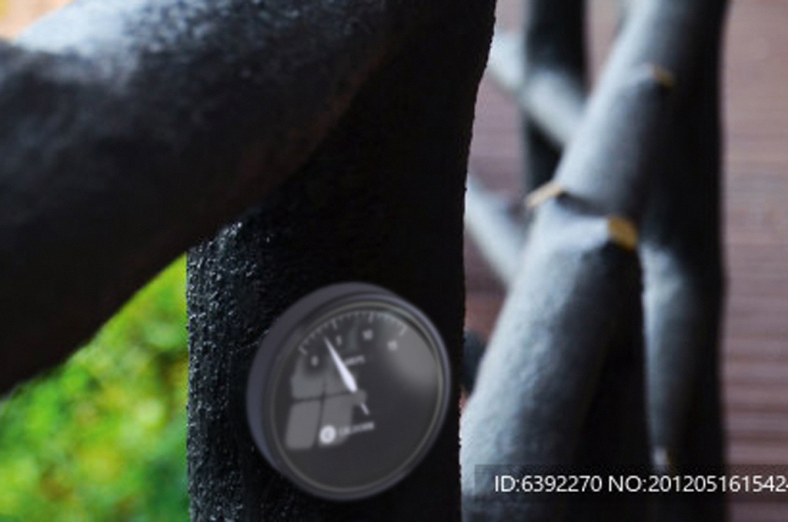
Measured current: 3 A
